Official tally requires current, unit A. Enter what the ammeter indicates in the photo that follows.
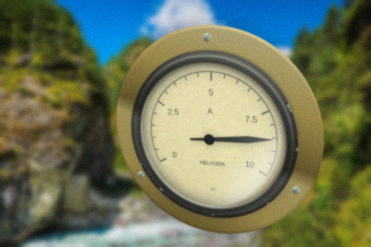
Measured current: 8.5 A
